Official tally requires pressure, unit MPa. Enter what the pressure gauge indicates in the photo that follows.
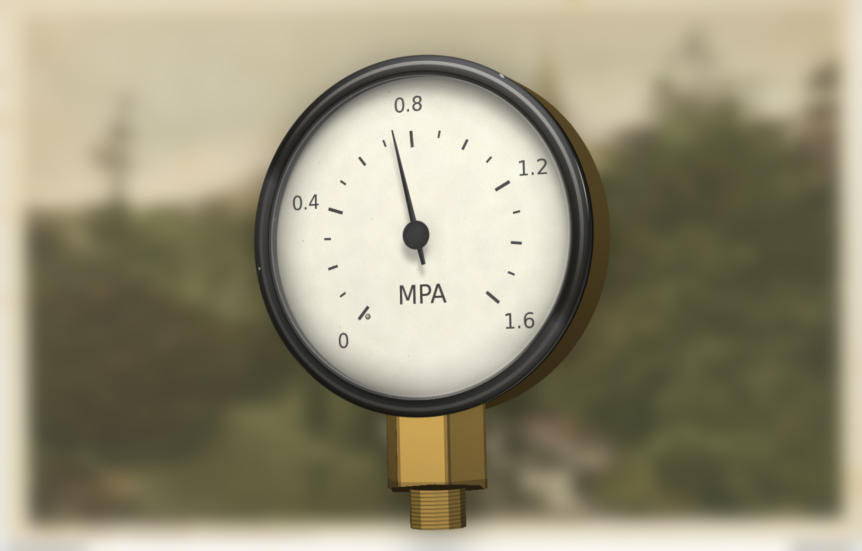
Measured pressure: 0.75 MPa
